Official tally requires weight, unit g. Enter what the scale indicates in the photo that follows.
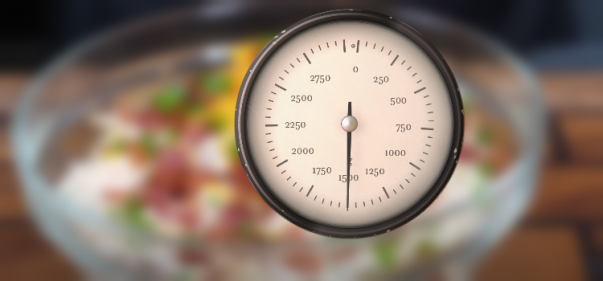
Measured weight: 1500 g
